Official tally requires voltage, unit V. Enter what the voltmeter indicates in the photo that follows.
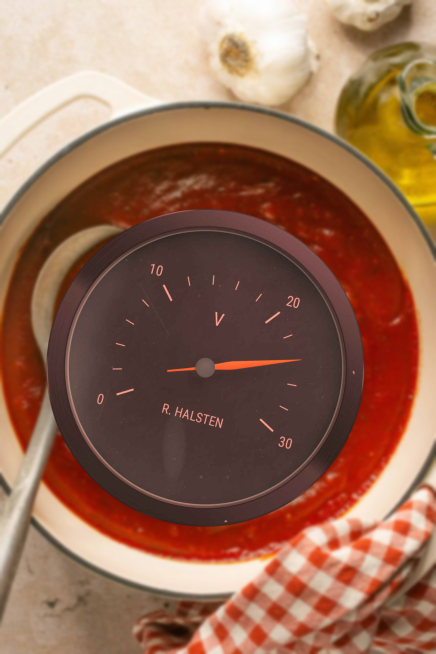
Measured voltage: 24 V
